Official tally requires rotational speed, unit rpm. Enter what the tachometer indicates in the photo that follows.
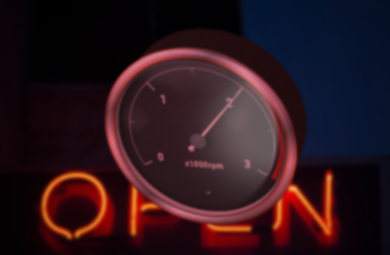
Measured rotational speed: 2000 rpm
